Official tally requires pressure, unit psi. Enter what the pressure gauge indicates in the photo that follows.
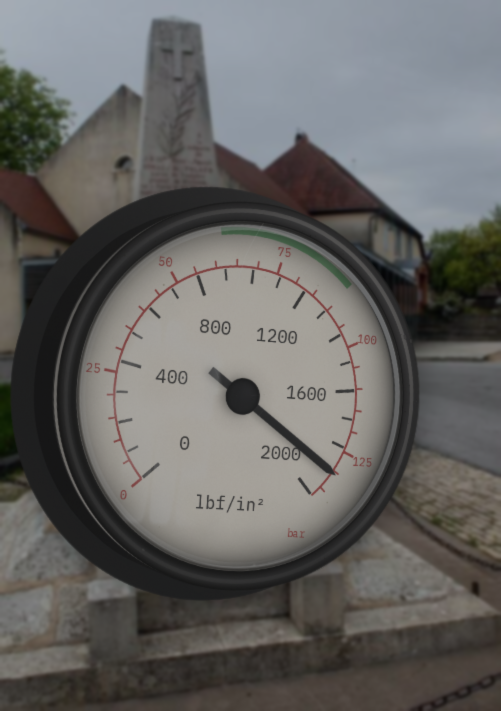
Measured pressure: 1900 psi
